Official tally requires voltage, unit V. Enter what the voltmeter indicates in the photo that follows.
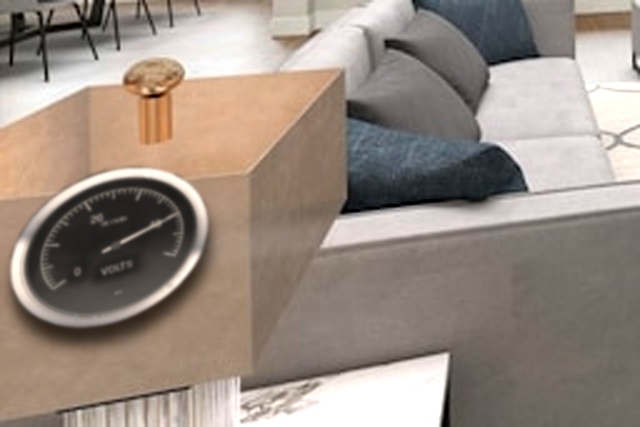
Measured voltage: 40 V
